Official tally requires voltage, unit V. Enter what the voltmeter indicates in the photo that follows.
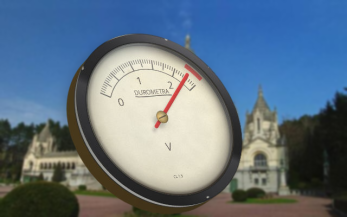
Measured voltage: 2.25 V
